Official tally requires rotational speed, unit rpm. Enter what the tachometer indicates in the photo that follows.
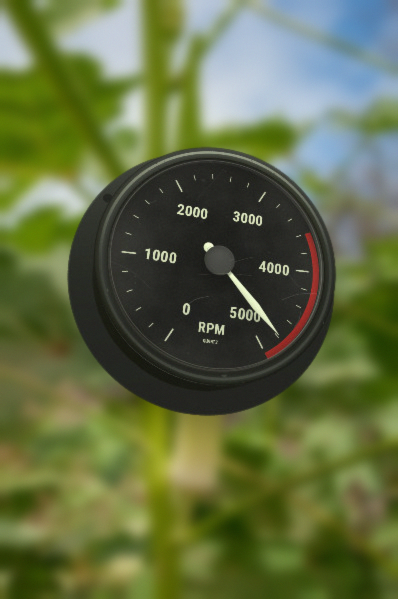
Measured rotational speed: 4800 rpm
